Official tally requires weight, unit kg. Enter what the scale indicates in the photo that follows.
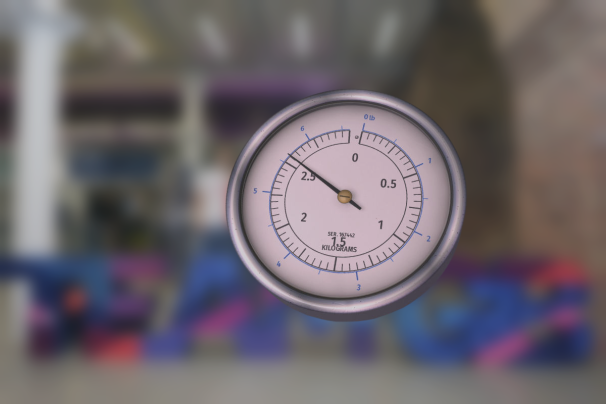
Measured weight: 2.55 kg
